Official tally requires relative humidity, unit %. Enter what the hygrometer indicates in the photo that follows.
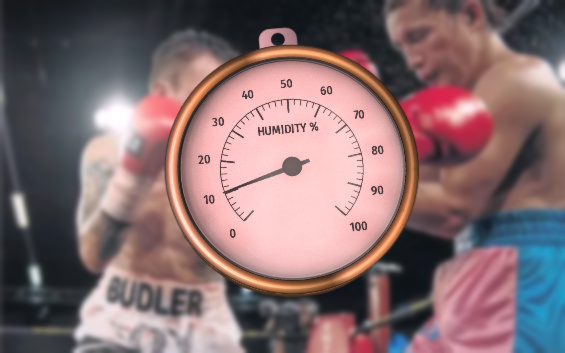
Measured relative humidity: 10 %
